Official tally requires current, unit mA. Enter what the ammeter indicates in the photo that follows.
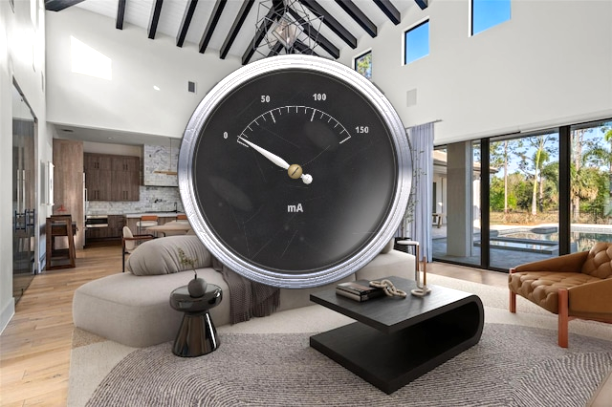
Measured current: 5 mA
